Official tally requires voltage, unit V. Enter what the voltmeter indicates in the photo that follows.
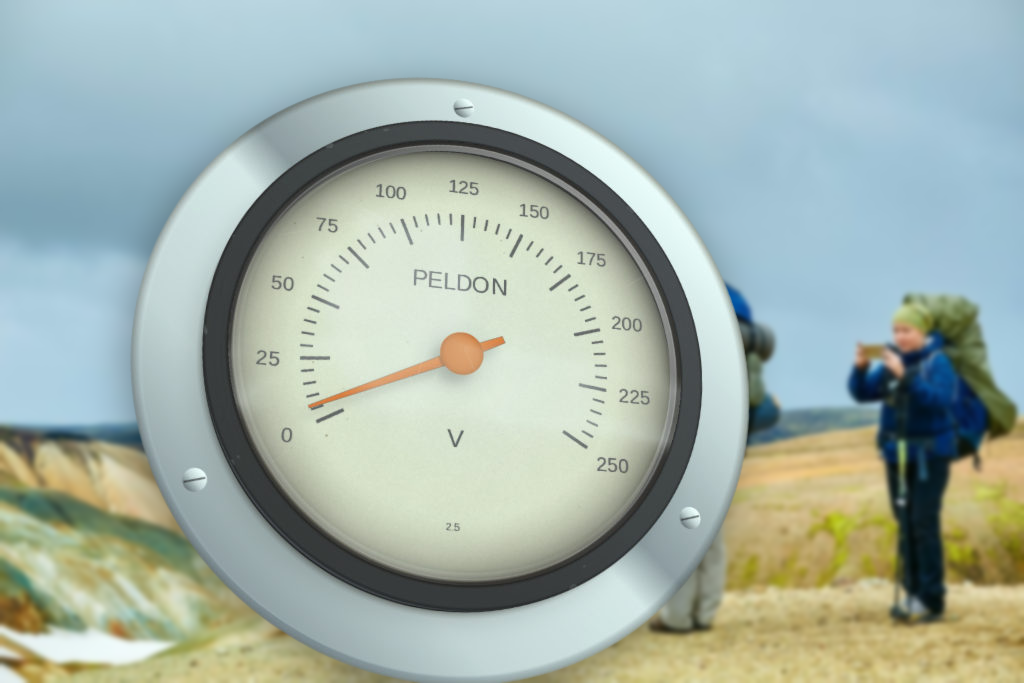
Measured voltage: 5 V
